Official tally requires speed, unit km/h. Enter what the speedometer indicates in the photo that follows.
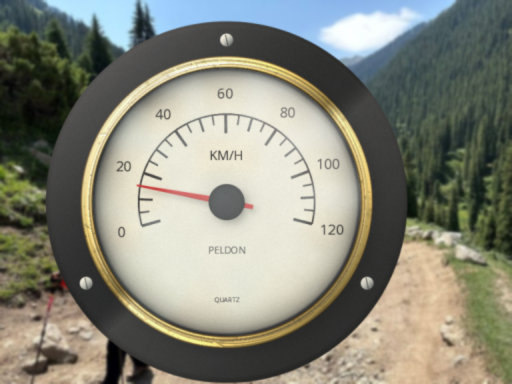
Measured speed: 15 km/h
